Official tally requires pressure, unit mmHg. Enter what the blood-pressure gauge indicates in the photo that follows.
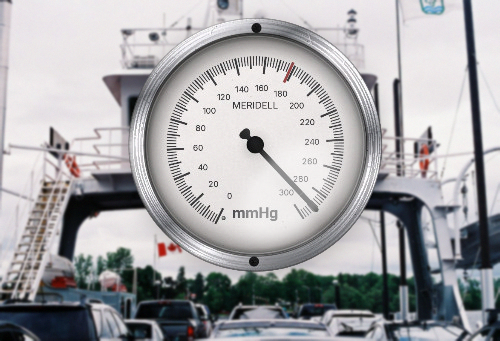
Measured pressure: 290 mmHg
